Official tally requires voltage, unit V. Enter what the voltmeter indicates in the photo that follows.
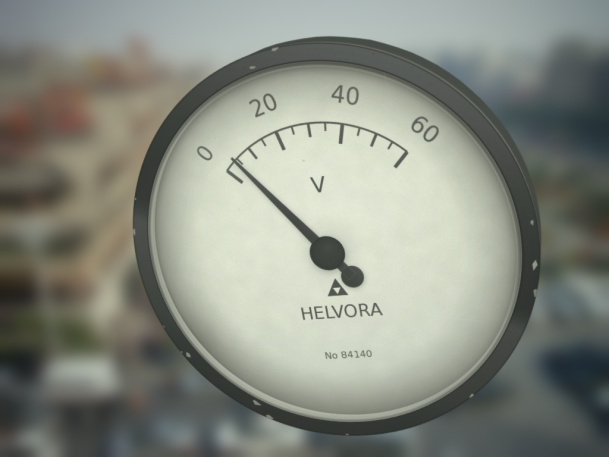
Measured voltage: 5 V
